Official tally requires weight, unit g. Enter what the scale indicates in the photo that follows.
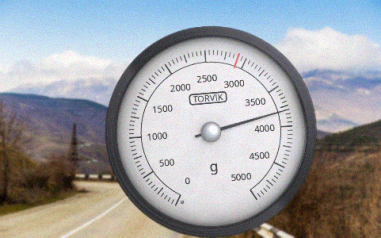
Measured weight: 3800 g
